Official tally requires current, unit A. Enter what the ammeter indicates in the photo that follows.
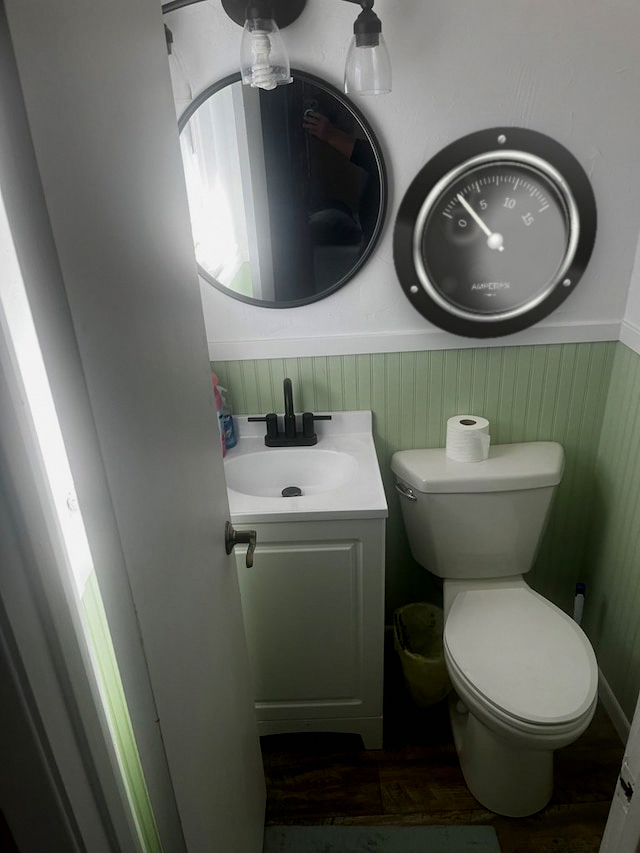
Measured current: 2.5 A
